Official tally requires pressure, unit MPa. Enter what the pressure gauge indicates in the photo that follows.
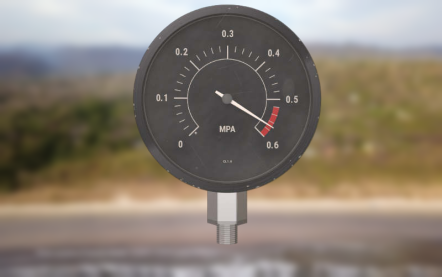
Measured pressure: 0.57 MPa
